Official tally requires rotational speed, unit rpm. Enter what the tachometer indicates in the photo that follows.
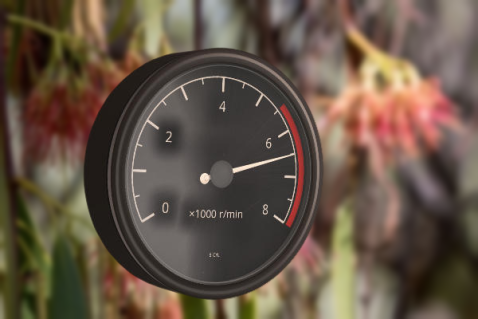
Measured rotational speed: 6500 rpm
